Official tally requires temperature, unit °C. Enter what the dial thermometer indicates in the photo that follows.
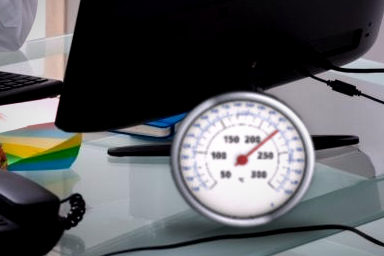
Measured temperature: 220 °C
